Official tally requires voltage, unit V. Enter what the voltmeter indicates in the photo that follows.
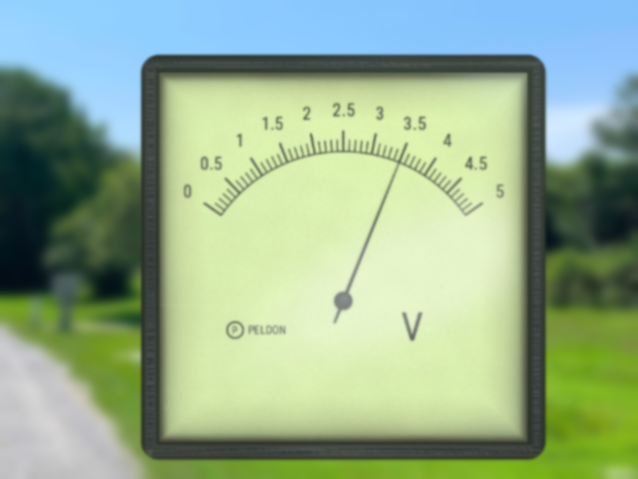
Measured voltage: 3.5 V
